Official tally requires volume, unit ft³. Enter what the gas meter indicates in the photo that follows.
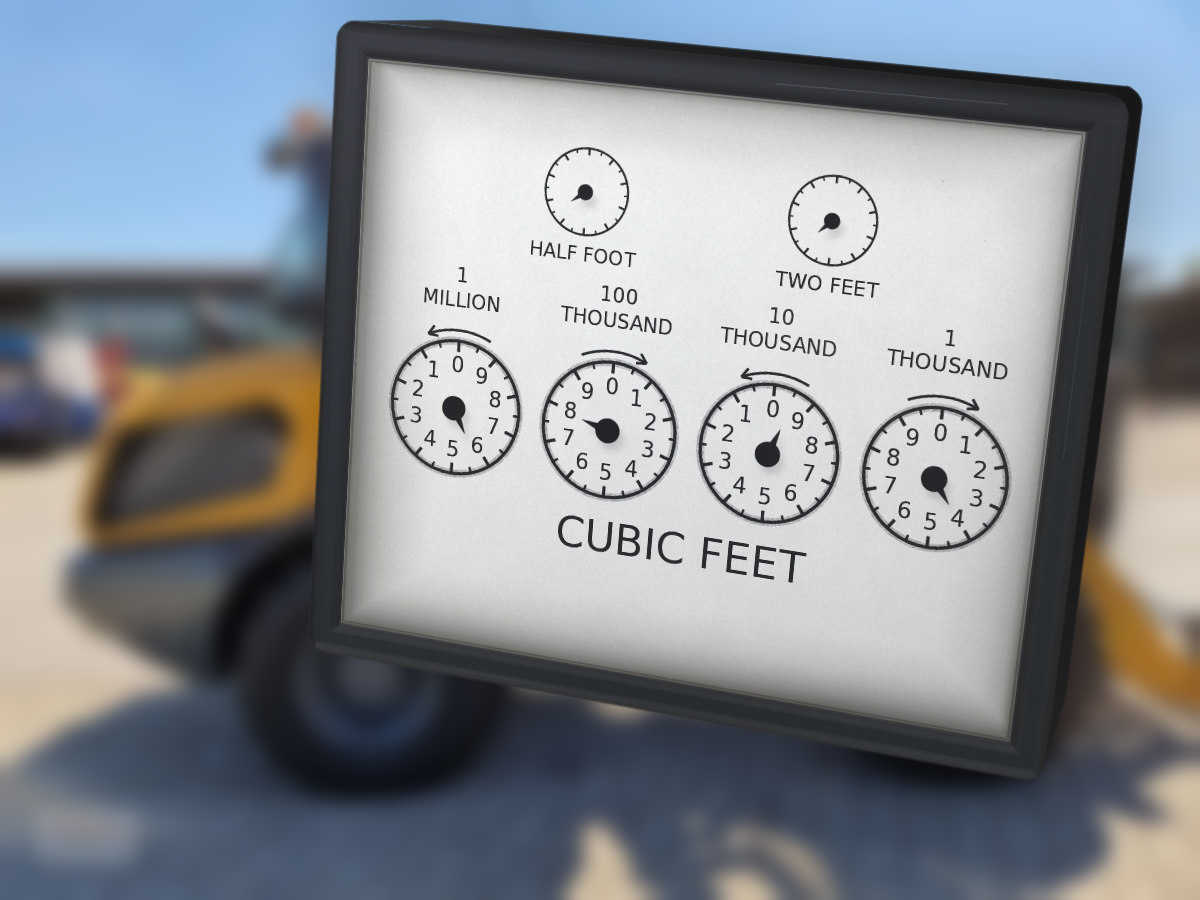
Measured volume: 579400 ft³
